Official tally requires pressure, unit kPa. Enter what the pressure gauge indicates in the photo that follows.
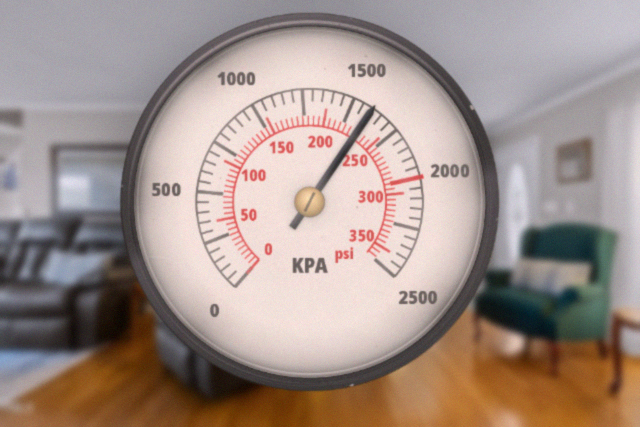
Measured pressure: 1600 kPa
